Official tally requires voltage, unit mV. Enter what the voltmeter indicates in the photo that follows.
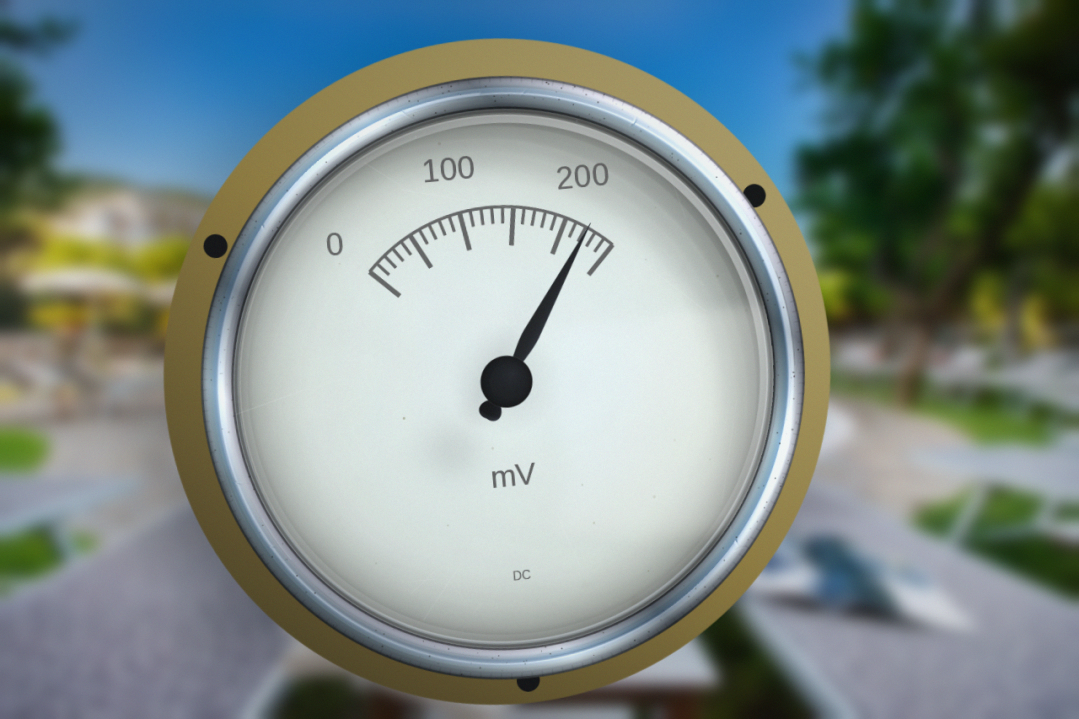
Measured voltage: 220 mV
